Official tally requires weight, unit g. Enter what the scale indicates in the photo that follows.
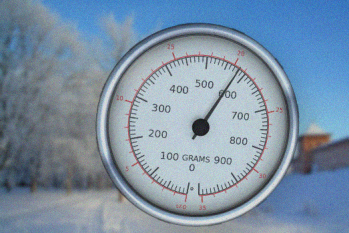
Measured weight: 580 g
